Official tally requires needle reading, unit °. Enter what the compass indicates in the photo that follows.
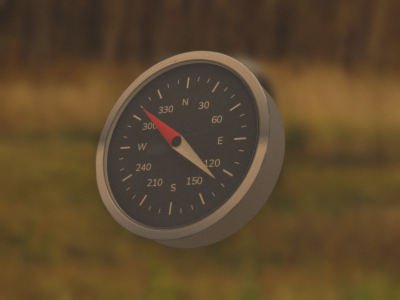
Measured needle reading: 310 °
